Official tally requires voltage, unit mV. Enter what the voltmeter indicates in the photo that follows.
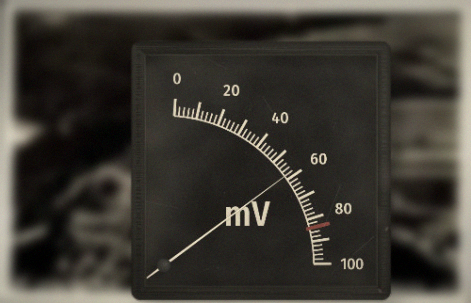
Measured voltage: 58 mV
